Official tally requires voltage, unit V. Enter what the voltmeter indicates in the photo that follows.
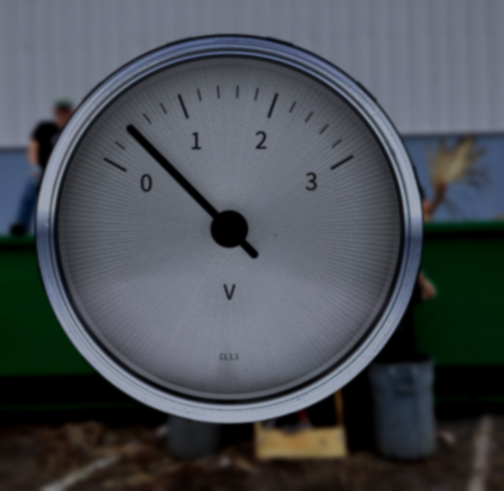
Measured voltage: 0.4 V
